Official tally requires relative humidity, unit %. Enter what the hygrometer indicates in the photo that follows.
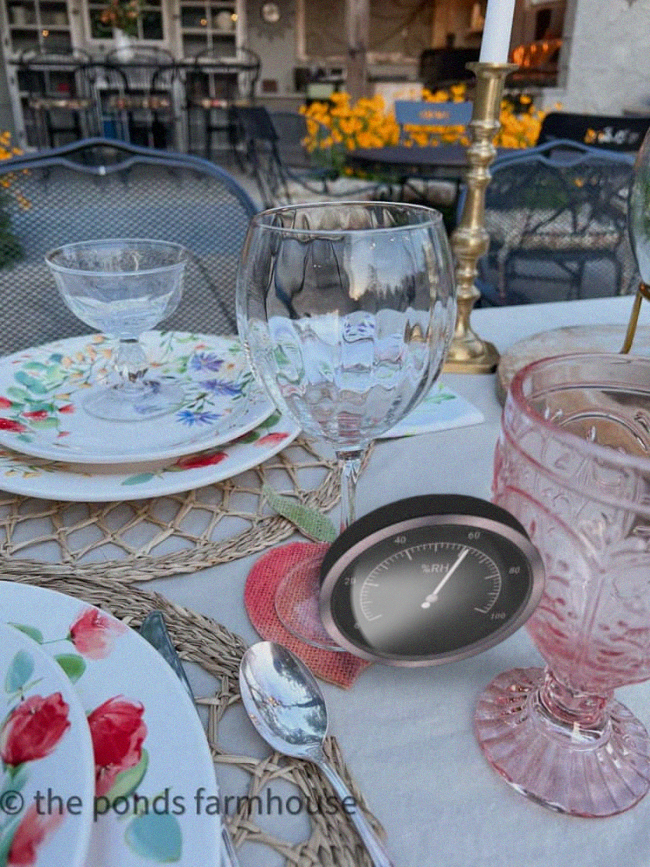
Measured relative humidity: 60 %
